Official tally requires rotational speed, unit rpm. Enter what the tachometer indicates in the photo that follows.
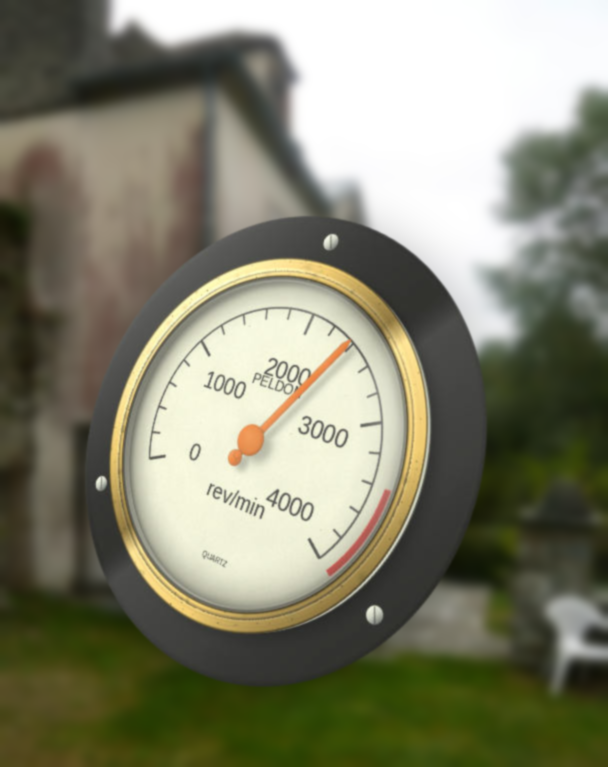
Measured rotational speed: 2400 rpm
